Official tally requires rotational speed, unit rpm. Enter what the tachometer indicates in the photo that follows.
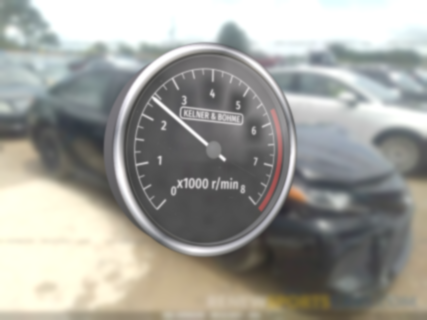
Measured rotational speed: 2375 rpm
